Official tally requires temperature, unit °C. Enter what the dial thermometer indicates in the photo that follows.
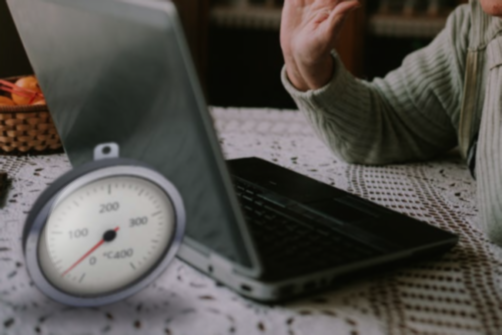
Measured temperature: 30 °C
